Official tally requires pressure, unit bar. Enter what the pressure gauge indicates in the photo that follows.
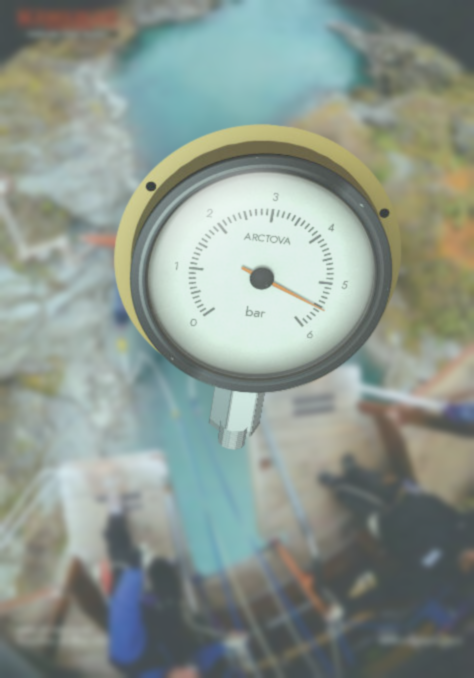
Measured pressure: 5.5 bar
